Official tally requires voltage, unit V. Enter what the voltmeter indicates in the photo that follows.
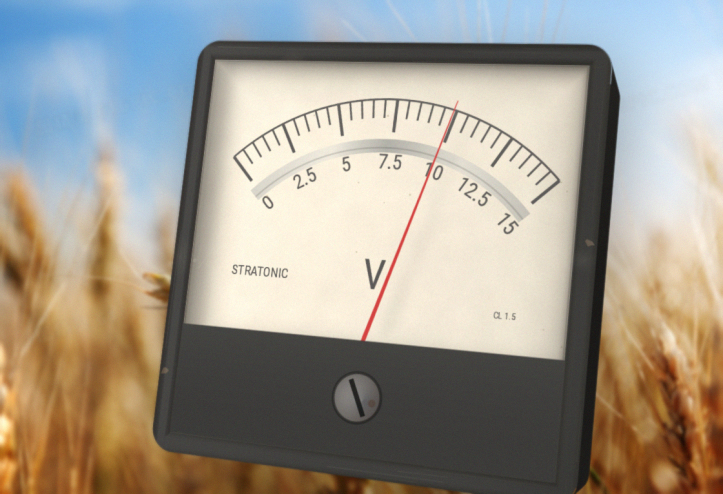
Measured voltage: 10 V
